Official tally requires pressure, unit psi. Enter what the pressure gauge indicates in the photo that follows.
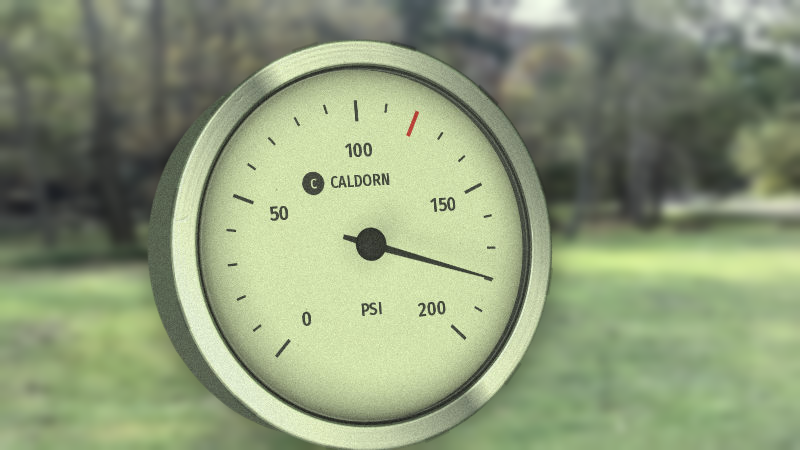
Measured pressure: 180 psi
